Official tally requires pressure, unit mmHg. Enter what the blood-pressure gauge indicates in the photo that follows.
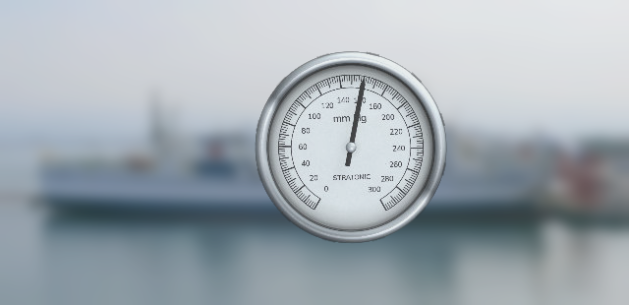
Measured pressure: 160 mmHg
